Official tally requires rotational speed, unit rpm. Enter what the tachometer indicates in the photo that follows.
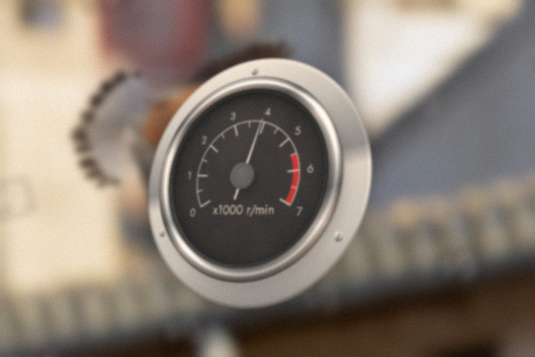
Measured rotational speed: 4000 rpm
